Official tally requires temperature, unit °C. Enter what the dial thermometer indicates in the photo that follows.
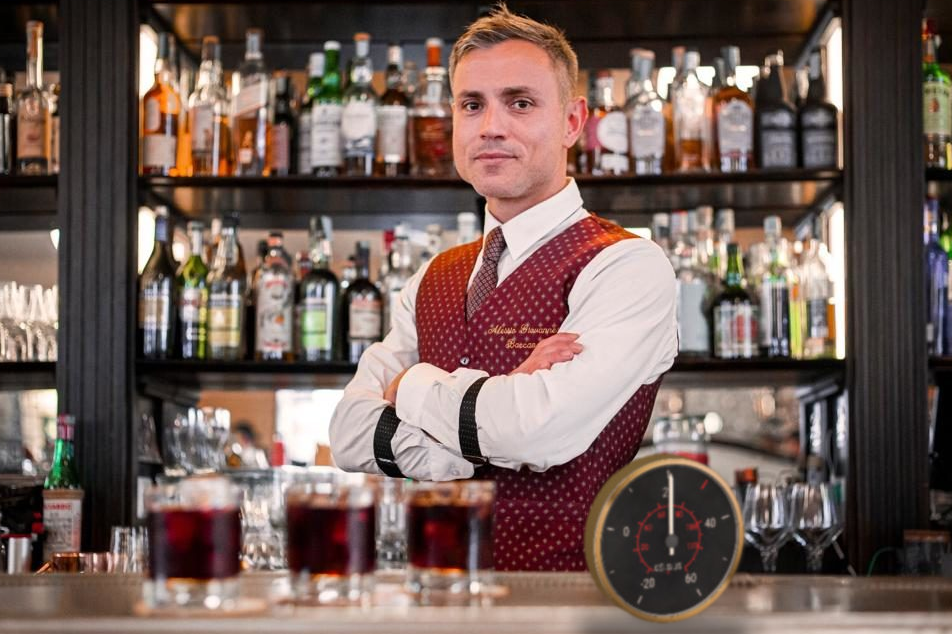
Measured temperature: 20 °C
